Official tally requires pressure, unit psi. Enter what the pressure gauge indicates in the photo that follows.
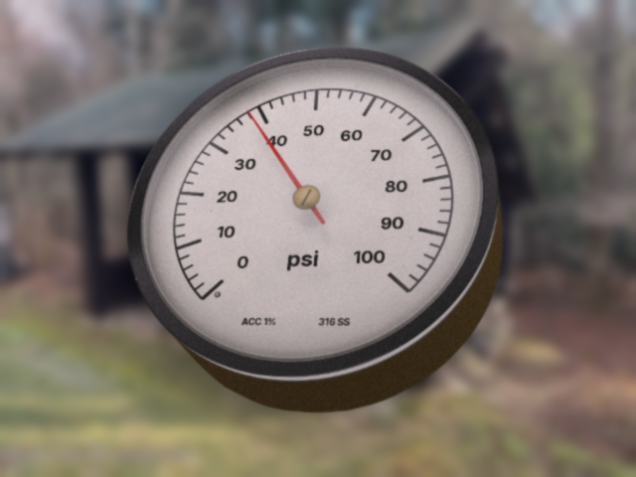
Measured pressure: 38 psi
